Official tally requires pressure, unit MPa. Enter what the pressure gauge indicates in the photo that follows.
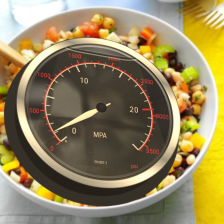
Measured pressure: 1 MPa
